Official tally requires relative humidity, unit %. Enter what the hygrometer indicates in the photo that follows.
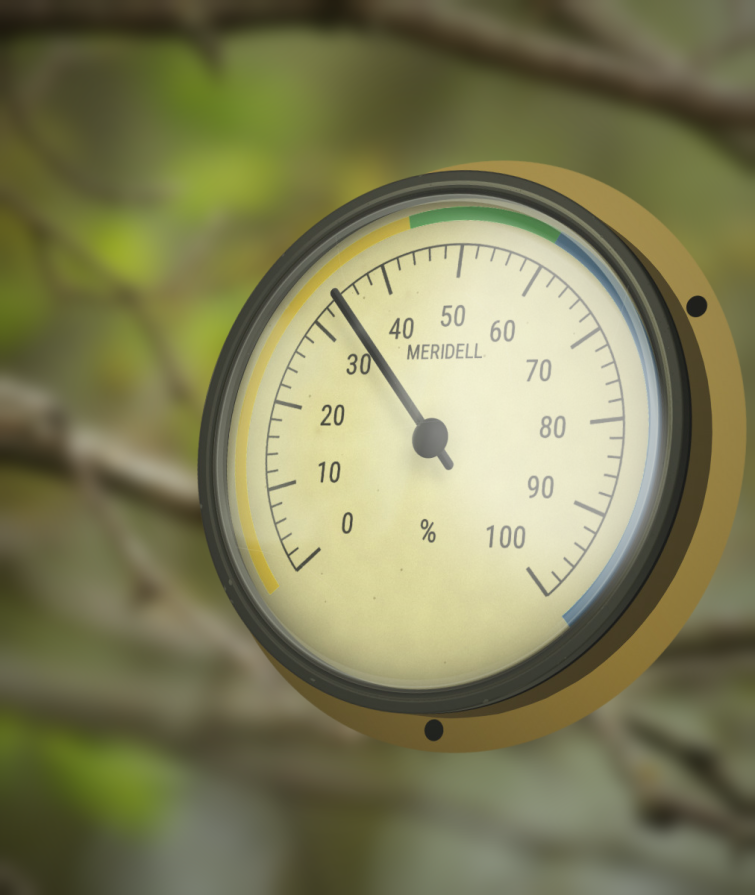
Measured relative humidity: 34 %
